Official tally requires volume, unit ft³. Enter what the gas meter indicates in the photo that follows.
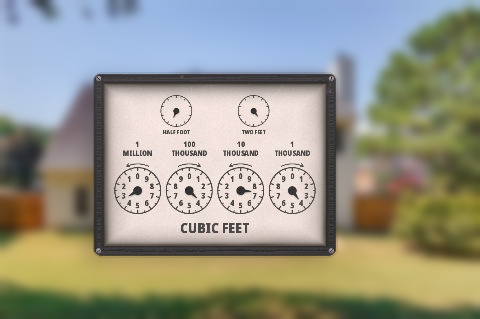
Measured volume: 337400 ft³
